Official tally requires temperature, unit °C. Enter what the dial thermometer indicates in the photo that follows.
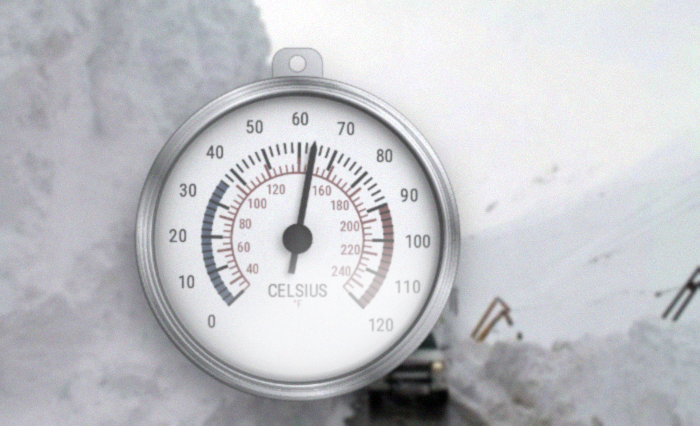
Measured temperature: 64 °C
